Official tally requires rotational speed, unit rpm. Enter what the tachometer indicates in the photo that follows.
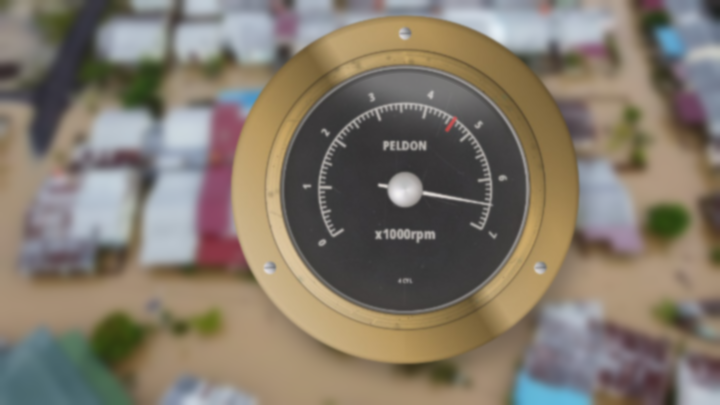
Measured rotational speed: 6500 rpm
